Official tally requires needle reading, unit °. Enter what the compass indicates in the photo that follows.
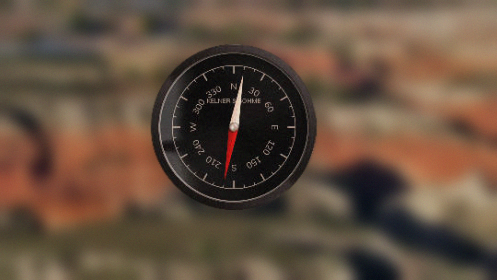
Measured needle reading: 190 °
